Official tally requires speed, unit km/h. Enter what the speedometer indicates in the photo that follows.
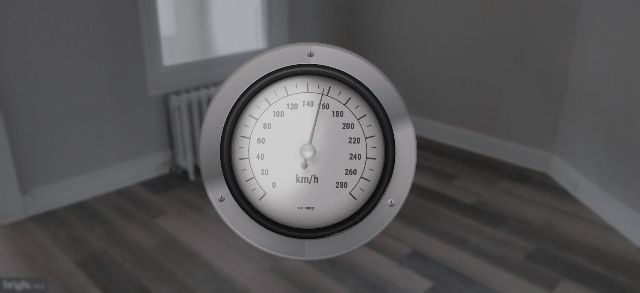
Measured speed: 155 km/h
